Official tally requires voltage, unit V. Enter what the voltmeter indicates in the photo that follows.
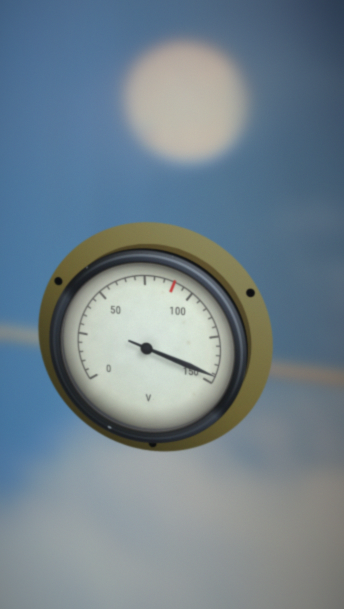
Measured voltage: 145 V
